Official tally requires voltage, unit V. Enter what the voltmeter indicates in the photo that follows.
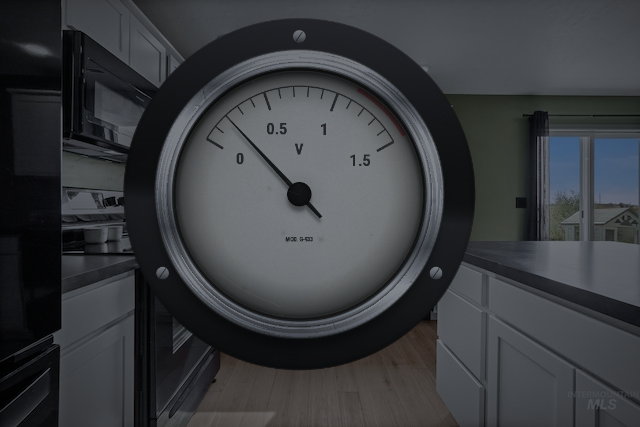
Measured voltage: 0.2 V
